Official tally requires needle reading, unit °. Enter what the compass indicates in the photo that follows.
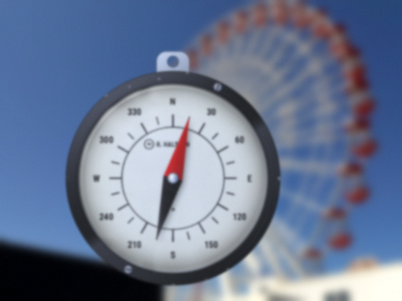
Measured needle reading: 15 °
